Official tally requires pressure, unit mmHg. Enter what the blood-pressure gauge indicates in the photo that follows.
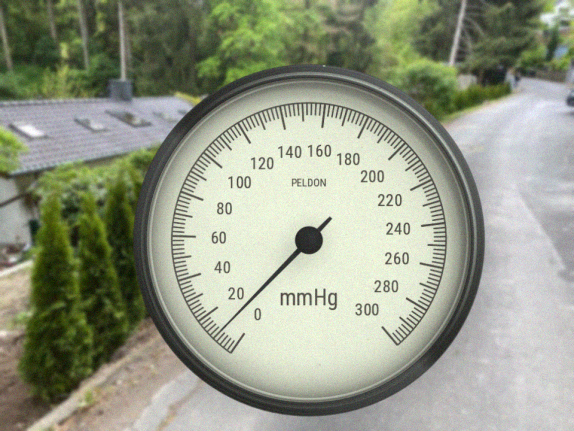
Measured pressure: 10 mmHg
